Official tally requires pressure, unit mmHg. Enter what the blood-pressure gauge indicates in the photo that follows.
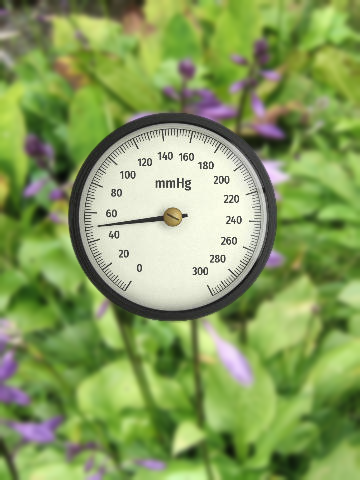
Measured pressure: 50 mmHg
